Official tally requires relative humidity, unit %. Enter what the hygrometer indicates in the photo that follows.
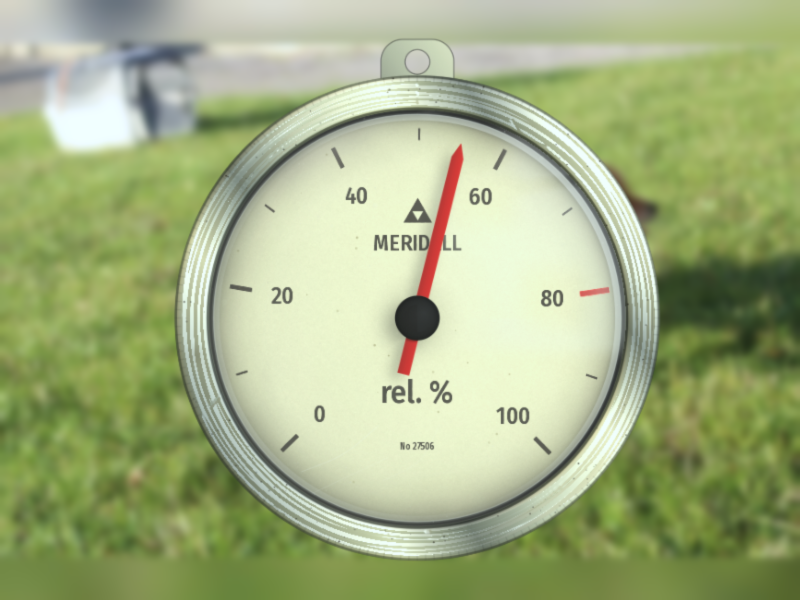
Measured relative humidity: 55 %
